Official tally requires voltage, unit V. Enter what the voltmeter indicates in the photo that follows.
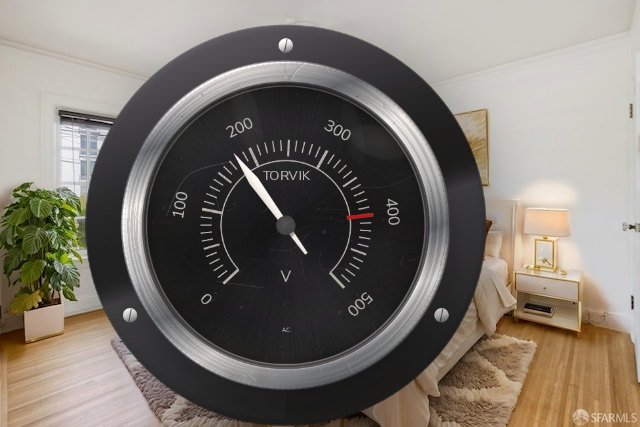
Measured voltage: 180 V
